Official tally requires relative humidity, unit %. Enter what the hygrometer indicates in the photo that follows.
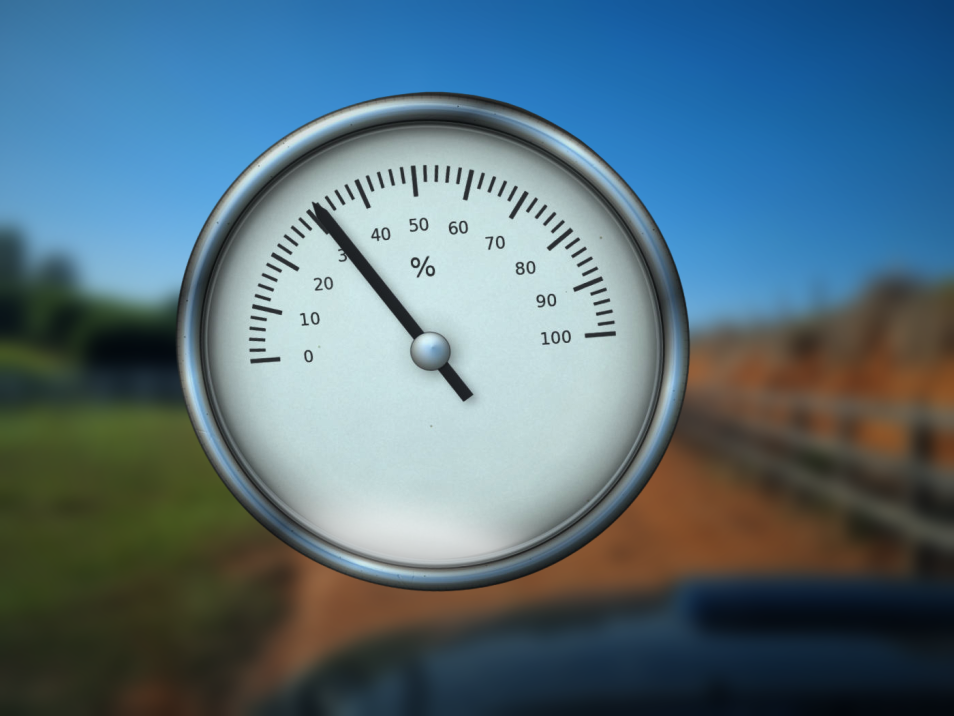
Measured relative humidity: 32 %
